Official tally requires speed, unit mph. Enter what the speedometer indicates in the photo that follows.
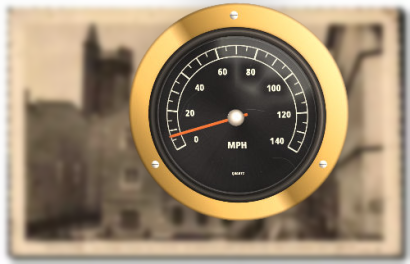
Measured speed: 7.5 mph
